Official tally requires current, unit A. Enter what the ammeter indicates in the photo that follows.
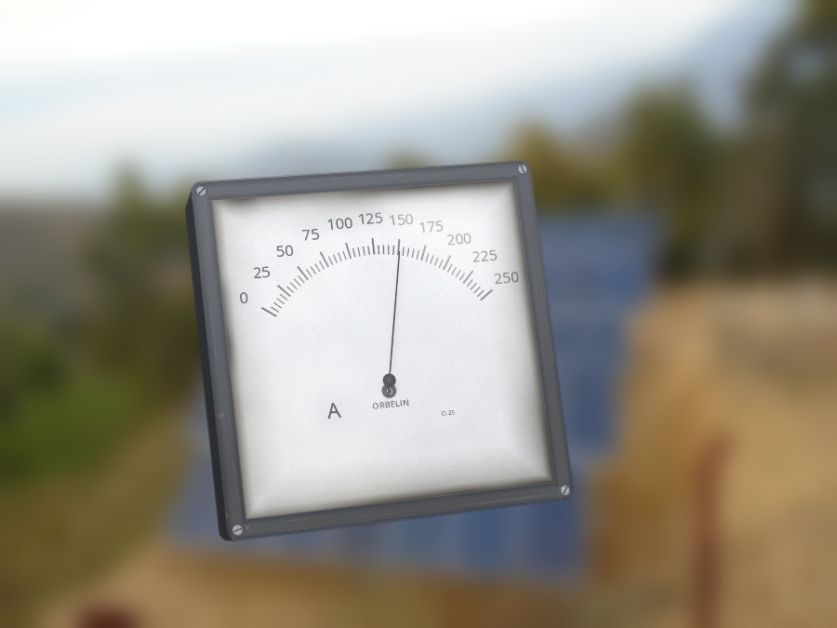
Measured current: 150 A
